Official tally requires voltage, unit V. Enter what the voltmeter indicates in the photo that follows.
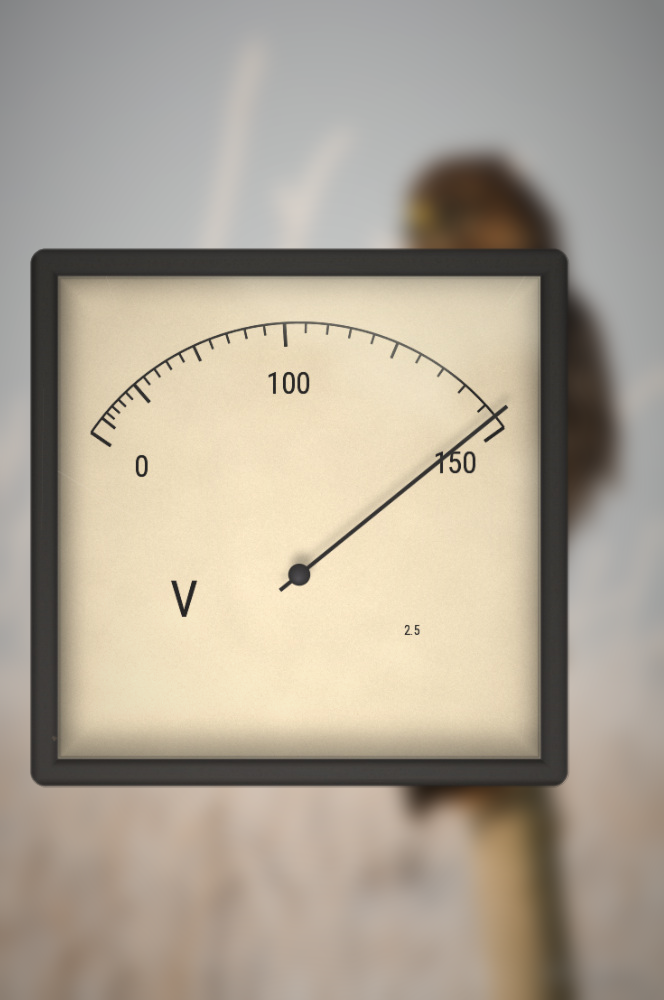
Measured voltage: 147.5 V
